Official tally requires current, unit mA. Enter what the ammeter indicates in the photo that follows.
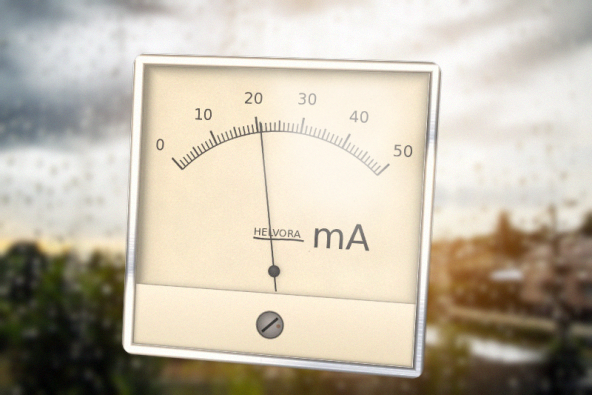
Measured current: 21 mA
